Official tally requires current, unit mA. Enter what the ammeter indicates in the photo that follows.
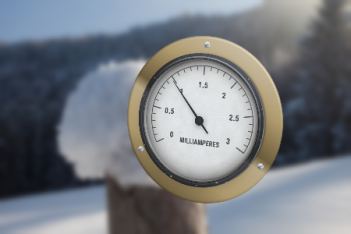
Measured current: 1 mA
